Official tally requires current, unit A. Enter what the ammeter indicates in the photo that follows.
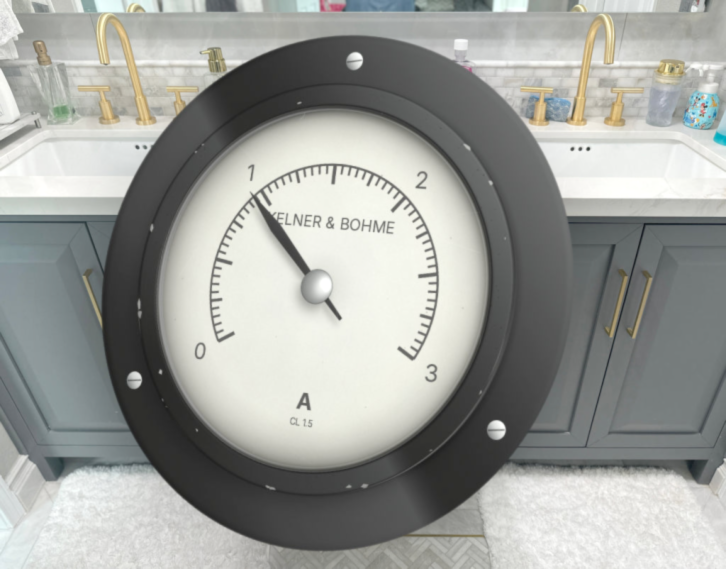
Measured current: 0.95 A
